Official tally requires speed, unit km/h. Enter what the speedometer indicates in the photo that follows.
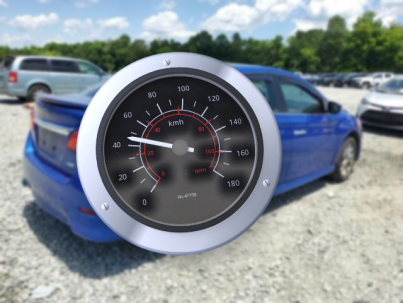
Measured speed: 45 km/h
